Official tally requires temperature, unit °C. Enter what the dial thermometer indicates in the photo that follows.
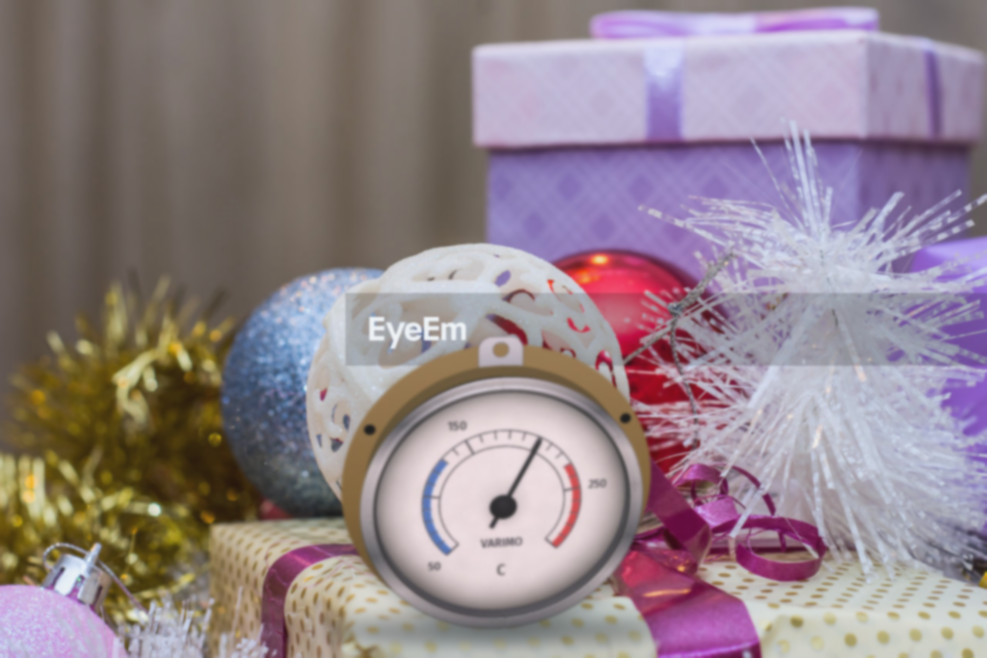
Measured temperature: 200 °C
